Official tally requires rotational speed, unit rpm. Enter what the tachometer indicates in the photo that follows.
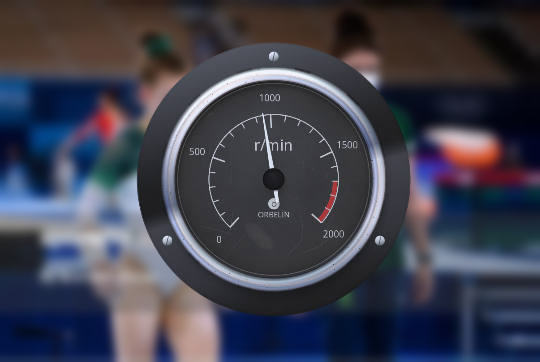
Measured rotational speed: 950 rpm
